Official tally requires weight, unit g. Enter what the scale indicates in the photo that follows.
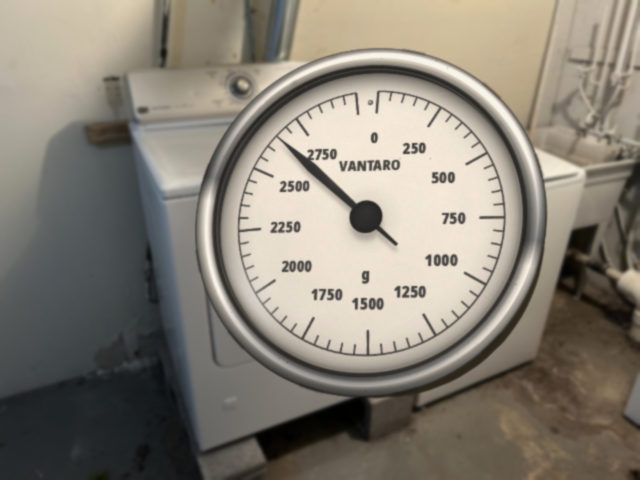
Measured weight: 2650 g
